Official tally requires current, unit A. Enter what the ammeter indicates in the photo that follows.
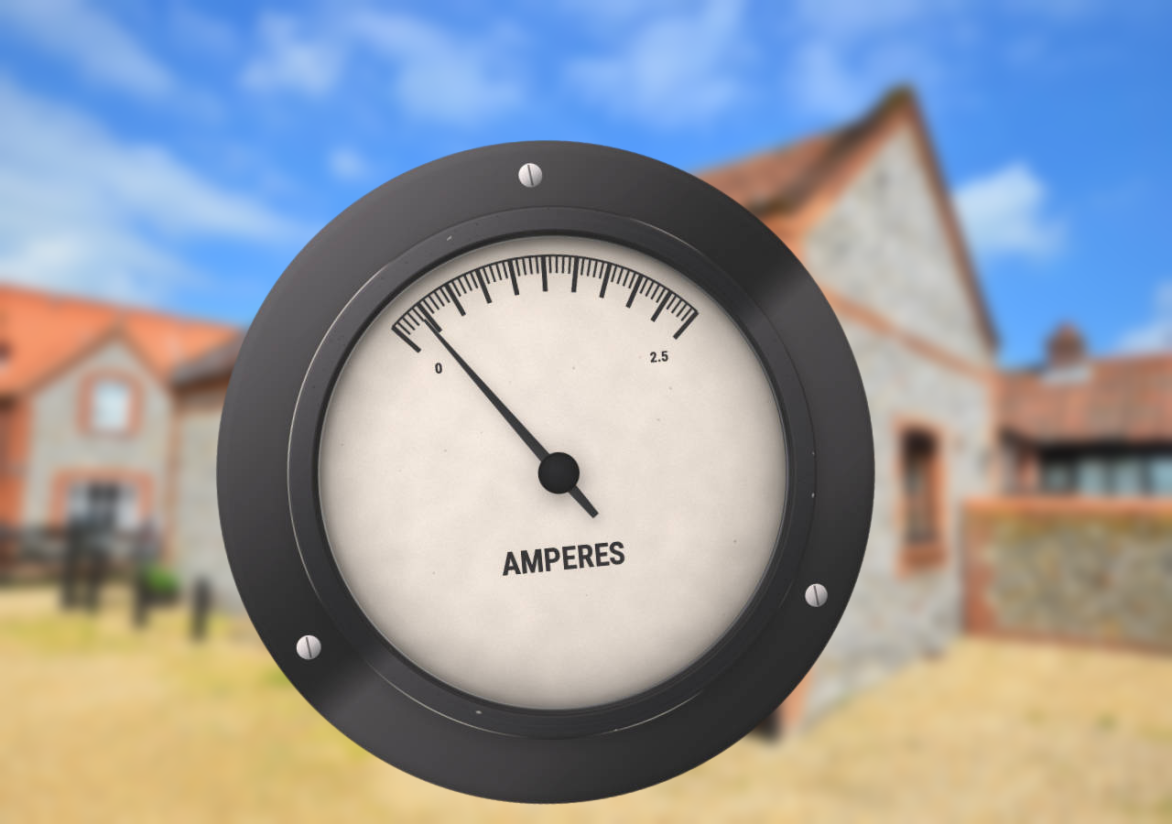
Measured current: 0.2 A
